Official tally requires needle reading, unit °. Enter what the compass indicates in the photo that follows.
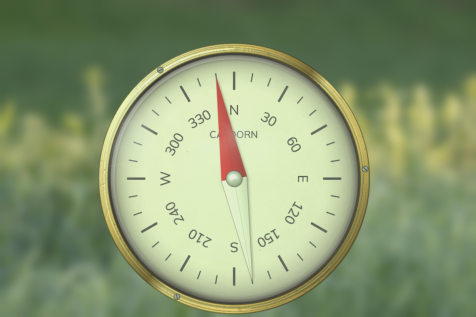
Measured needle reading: 350 °
